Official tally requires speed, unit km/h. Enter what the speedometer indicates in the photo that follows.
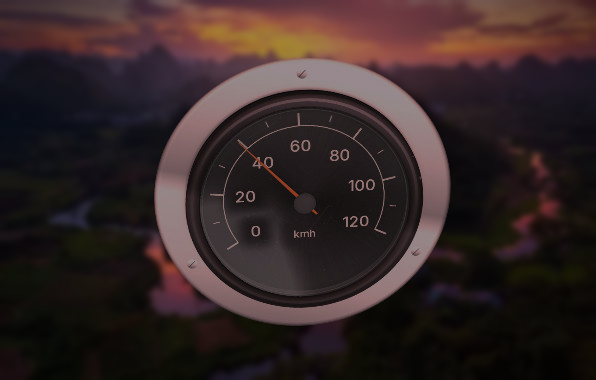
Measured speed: 40 km/h
